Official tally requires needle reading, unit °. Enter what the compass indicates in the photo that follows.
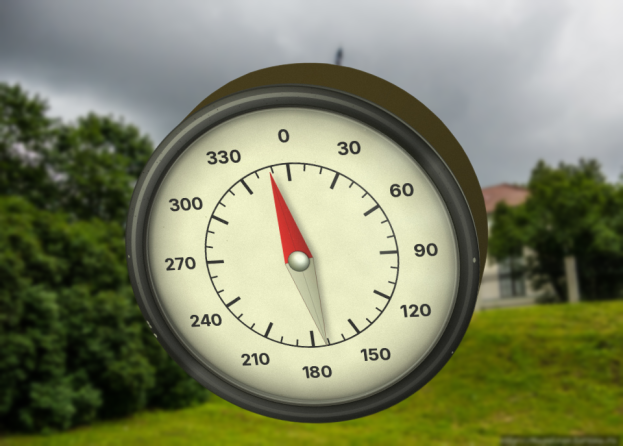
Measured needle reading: 350 °
